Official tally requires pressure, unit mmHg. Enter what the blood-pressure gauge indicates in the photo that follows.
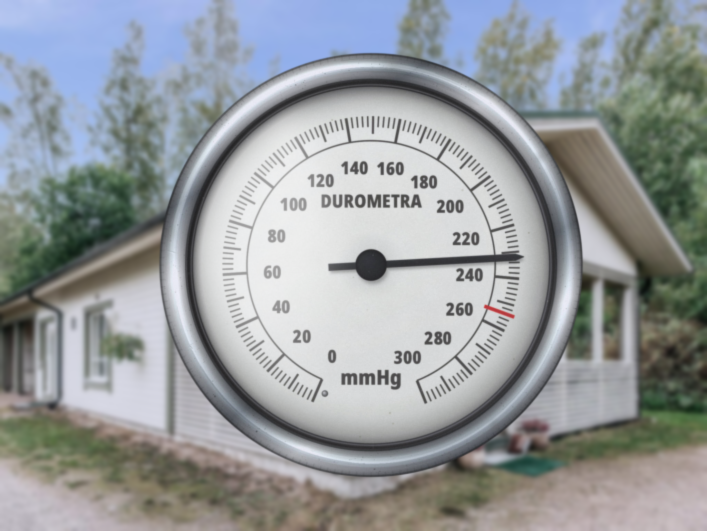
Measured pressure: 232 mmHg
